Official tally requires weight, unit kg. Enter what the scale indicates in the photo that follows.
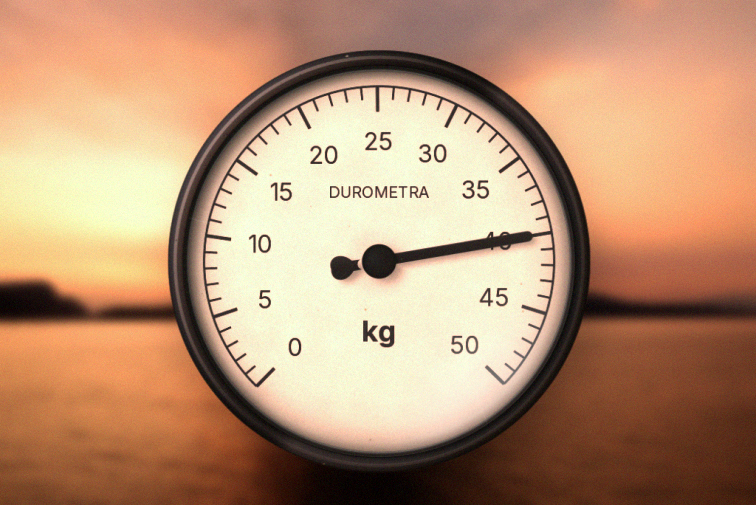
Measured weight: 40 kg
